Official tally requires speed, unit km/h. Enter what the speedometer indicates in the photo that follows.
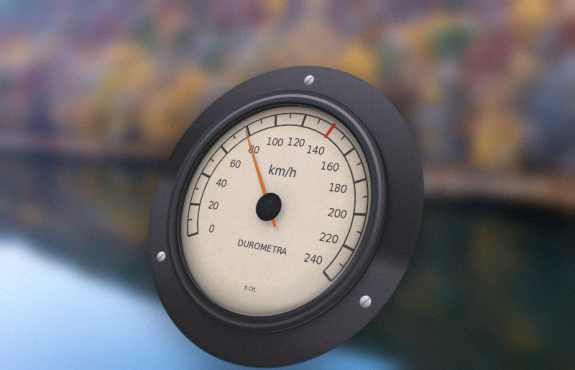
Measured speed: 80 km/h
